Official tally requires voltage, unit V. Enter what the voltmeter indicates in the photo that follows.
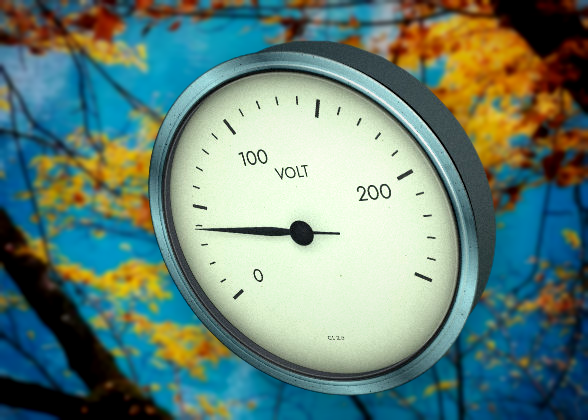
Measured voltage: 40 V
